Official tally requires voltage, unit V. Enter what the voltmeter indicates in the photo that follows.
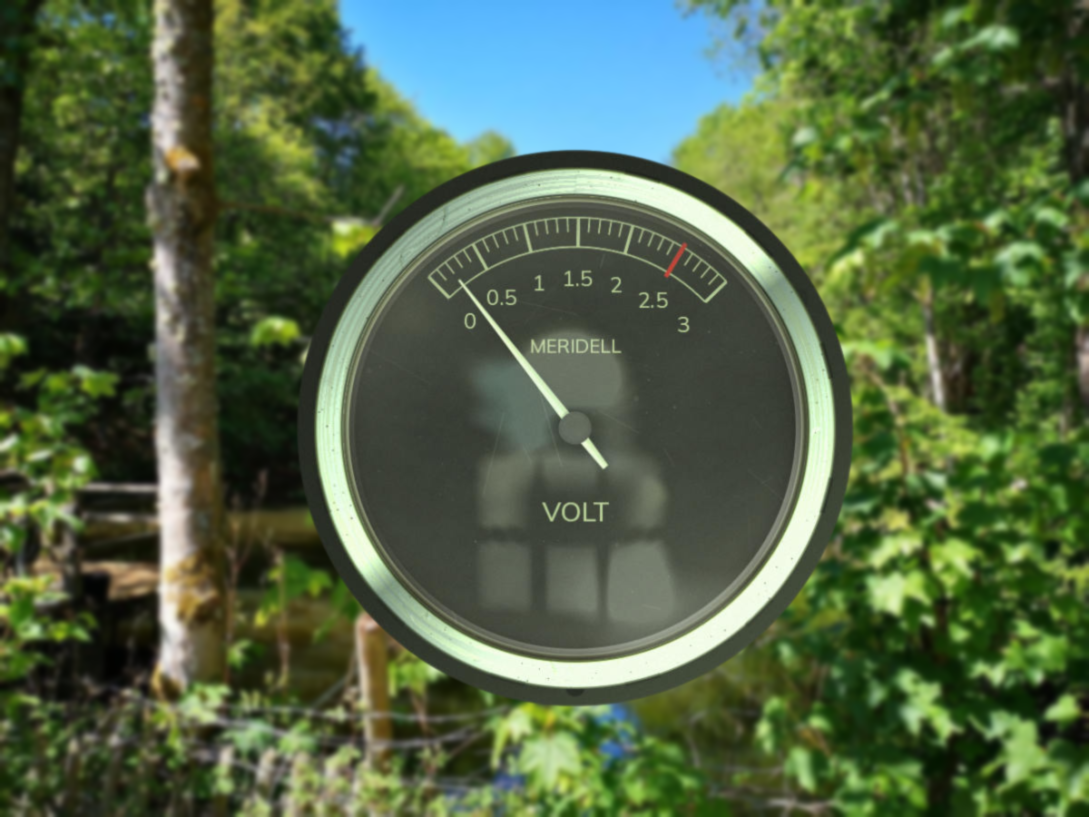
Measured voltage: 0.2 V
